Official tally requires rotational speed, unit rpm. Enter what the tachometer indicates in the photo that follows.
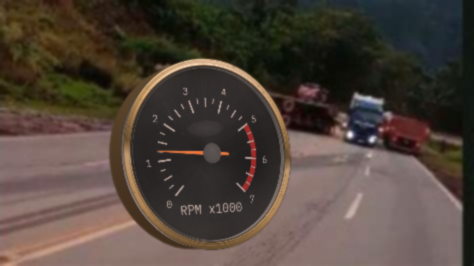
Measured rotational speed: 1250 rpm
